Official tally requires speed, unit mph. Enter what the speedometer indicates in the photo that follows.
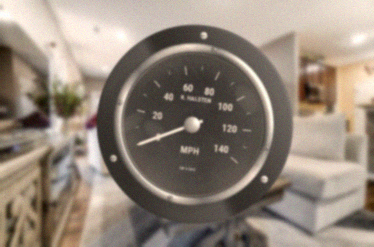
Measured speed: 0 mph
